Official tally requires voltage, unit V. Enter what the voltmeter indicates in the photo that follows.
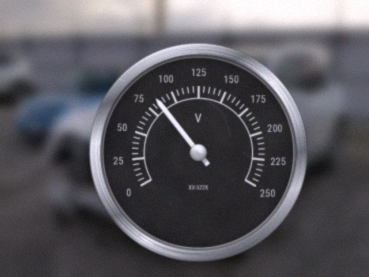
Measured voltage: 85 V
